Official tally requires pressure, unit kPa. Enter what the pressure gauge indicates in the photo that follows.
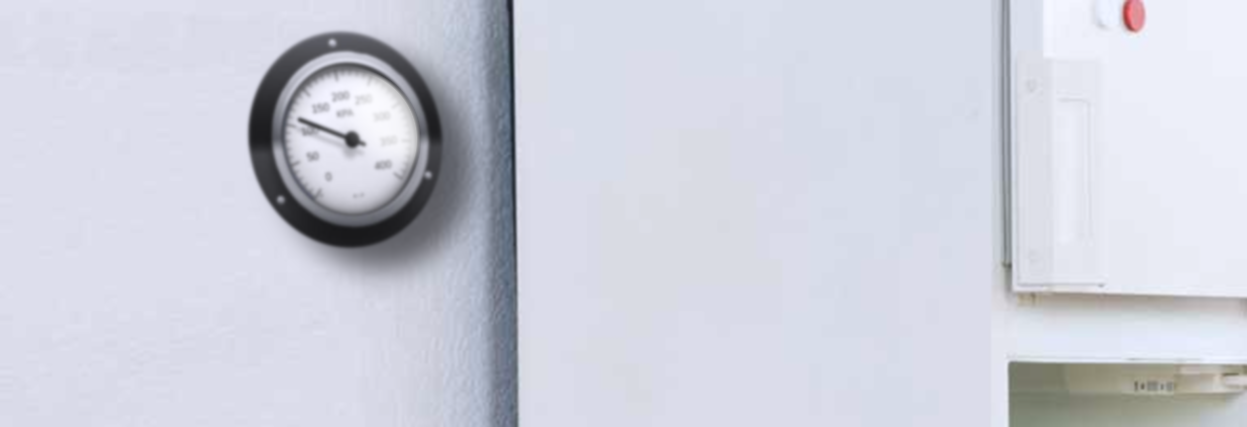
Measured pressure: 110 kPa
